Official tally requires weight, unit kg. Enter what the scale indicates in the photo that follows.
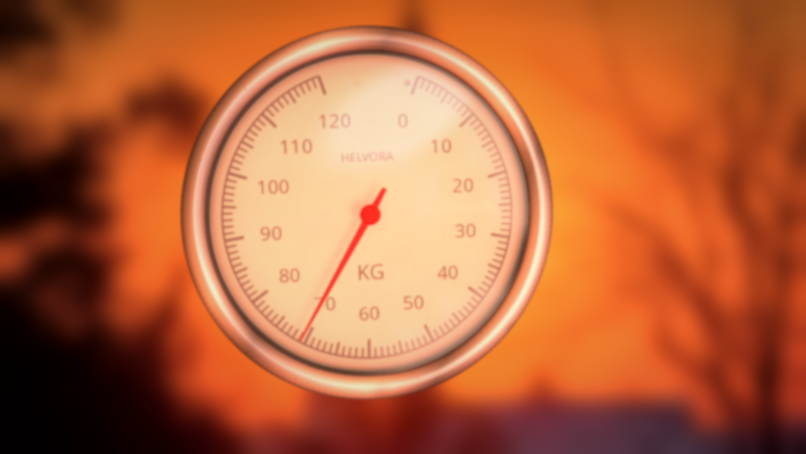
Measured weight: 71 kg
